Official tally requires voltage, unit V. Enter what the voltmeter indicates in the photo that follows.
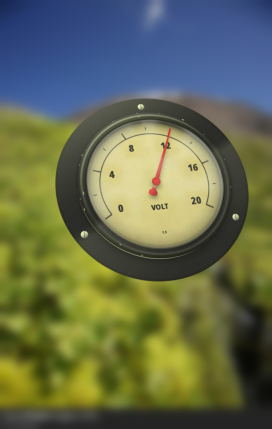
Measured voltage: 12 V
